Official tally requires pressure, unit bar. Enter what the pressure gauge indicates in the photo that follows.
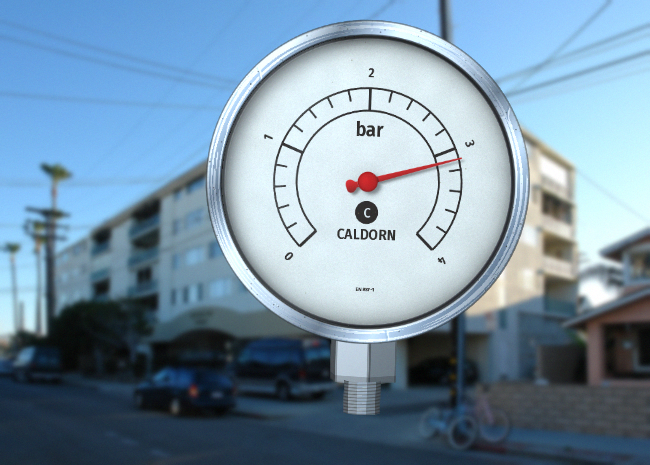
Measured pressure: 3.1 bar
